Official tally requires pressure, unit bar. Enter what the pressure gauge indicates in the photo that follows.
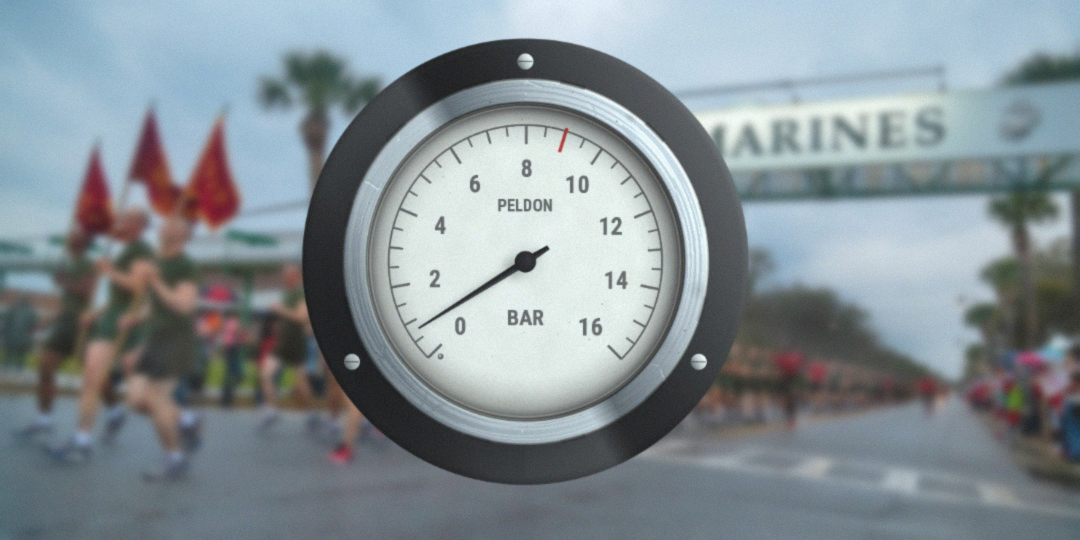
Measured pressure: 0.75 bar
